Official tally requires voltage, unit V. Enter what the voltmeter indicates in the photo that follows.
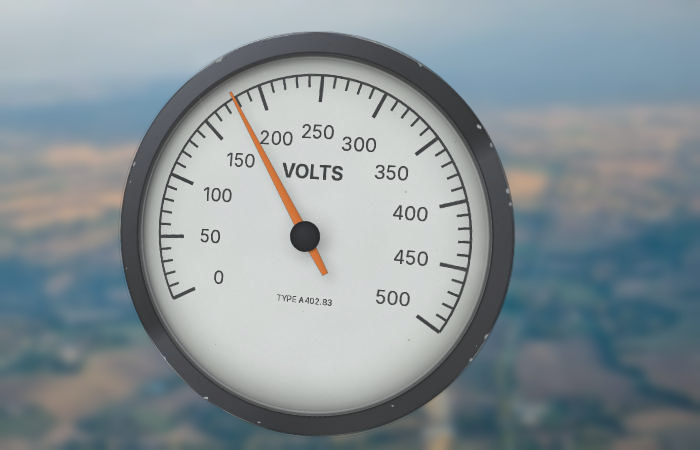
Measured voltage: 180 V
